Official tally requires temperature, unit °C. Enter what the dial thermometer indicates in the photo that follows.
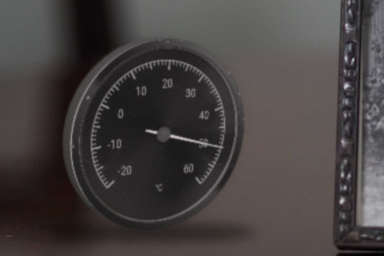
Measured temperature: 50 °C
